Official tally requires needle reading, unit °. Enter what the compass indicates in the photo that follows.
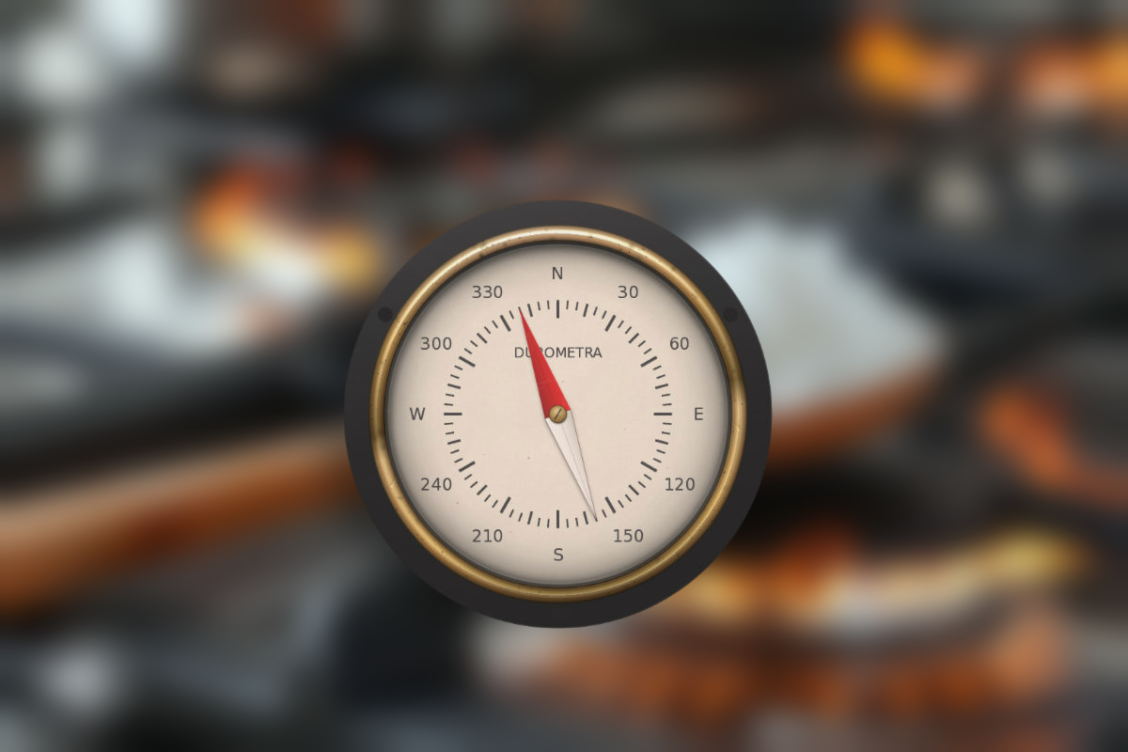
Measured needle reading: 340 °
